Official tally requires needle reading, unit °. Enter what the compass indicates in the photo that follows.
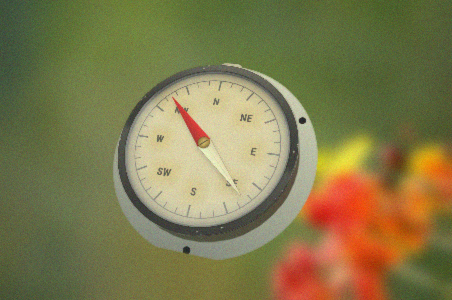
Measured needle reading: 315 °
